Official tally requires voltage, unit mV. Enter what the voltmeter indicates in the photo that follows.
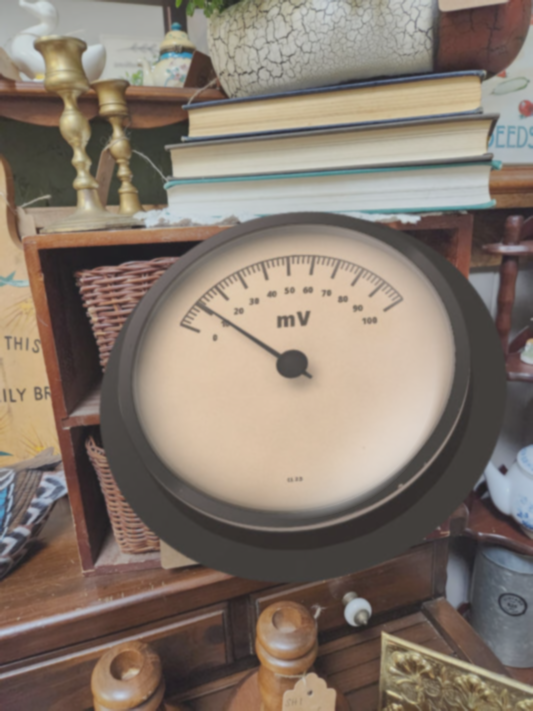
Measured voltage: 10 mV
